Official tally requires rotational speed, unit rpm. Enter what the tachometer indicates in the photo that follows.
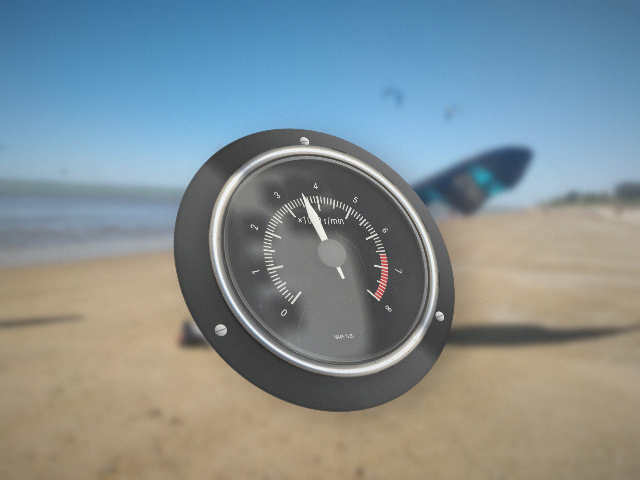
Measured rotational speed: 3500 rpm
